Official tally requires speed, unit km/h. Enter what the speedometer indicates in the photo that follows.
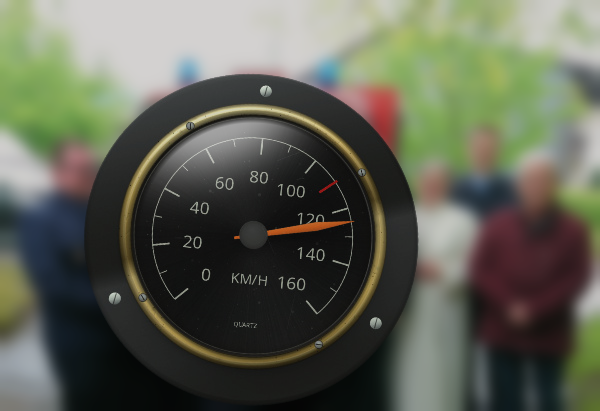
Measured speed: 125 km/h
